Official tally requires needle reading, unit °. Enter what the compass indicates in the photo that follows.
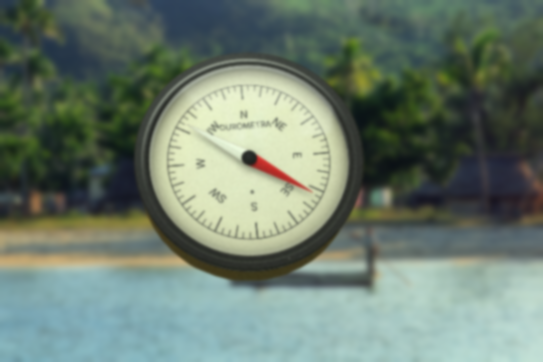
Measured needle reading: 125 °
